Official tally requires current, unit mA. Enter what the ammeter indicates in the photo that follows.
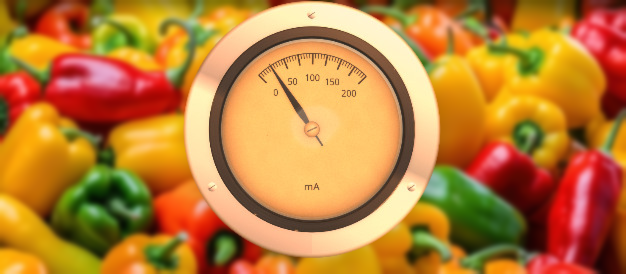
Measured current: 25 mA
